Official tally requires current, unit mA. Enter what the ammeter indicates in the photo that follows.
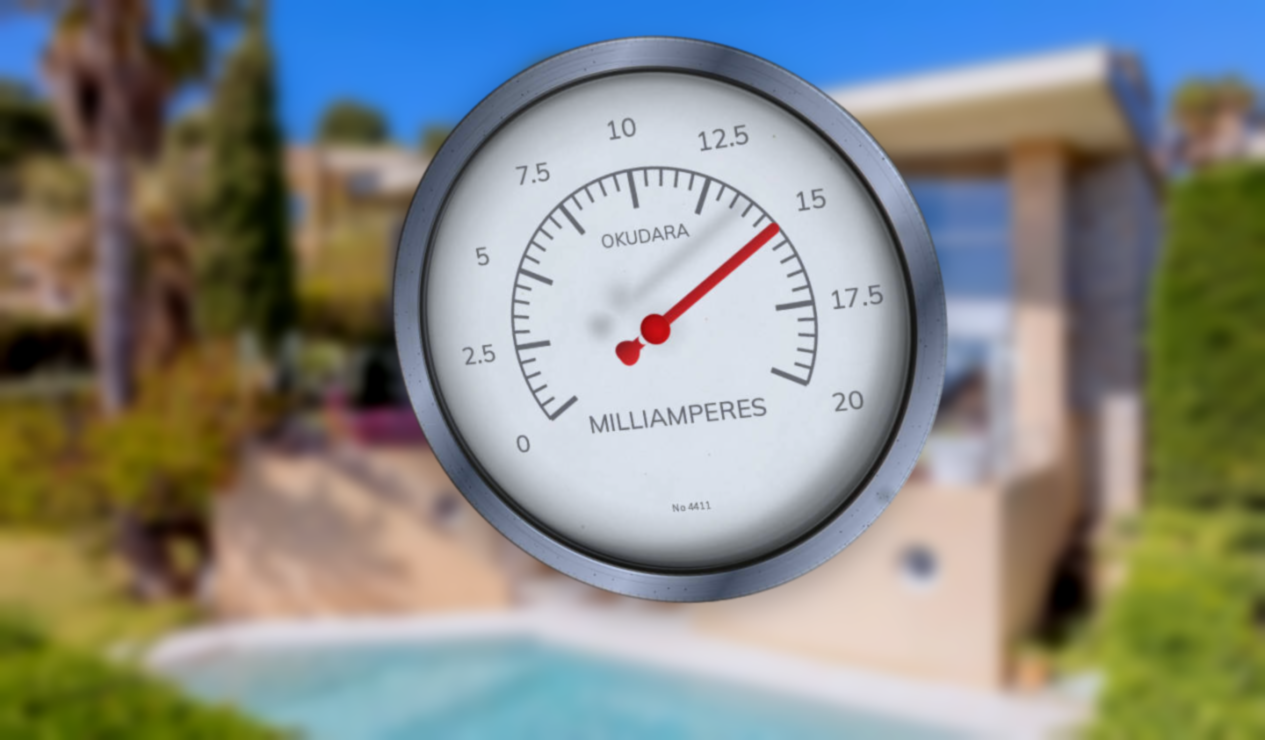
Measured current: 15 mA
